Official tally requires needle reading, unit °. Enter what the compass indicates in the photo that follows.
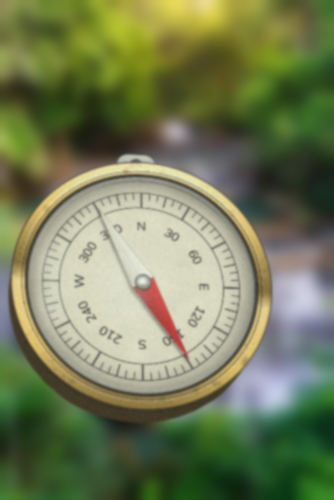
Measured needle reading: 150 °
